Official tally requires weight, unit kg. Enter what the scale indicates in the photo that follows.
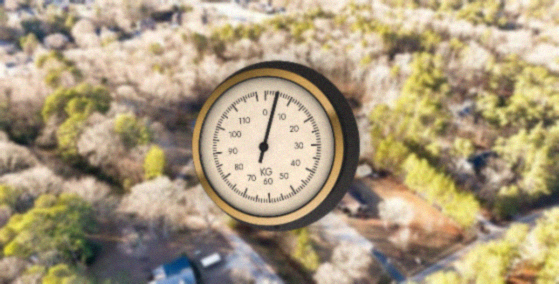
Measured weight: 5 kg
